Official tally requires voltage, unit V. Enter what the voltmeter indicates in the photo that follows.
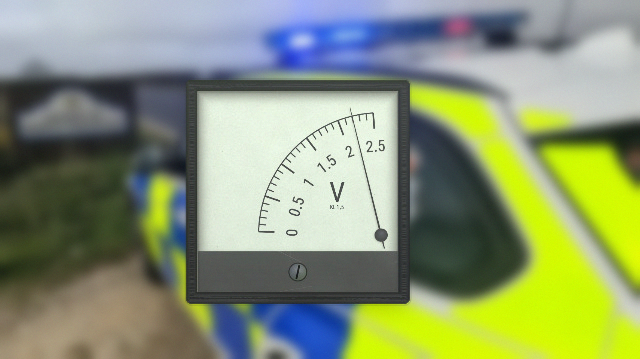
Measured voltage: 2.2 V
